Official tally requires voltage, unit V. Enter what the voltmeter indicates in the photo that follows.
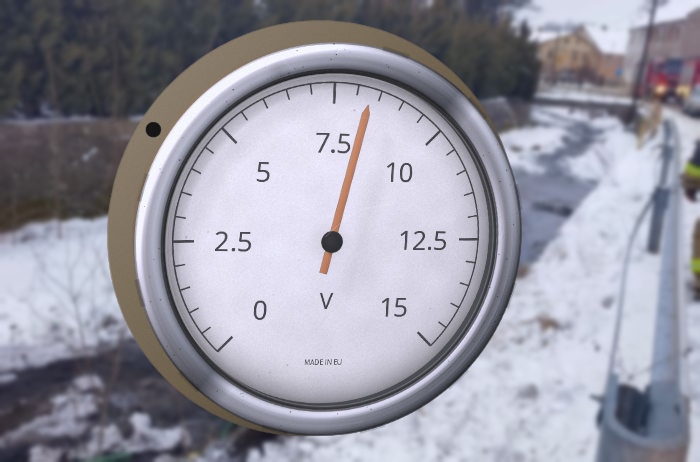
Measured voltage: 8.25 V
